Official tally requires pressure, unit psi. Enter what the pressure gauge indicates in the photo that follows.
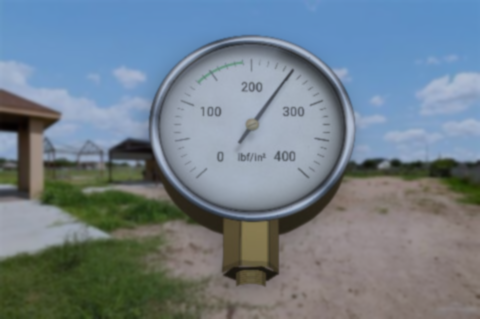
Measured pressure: 250 psi
